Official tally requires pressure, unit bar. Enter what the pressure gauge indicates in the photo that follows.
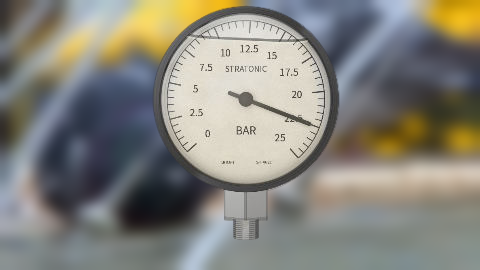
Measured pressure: 22.5 bar
